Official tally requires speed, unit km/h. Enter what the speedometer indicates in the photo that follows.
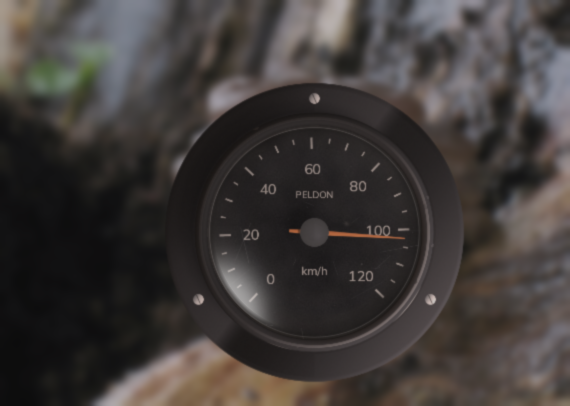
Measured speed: 102.5 km/h
